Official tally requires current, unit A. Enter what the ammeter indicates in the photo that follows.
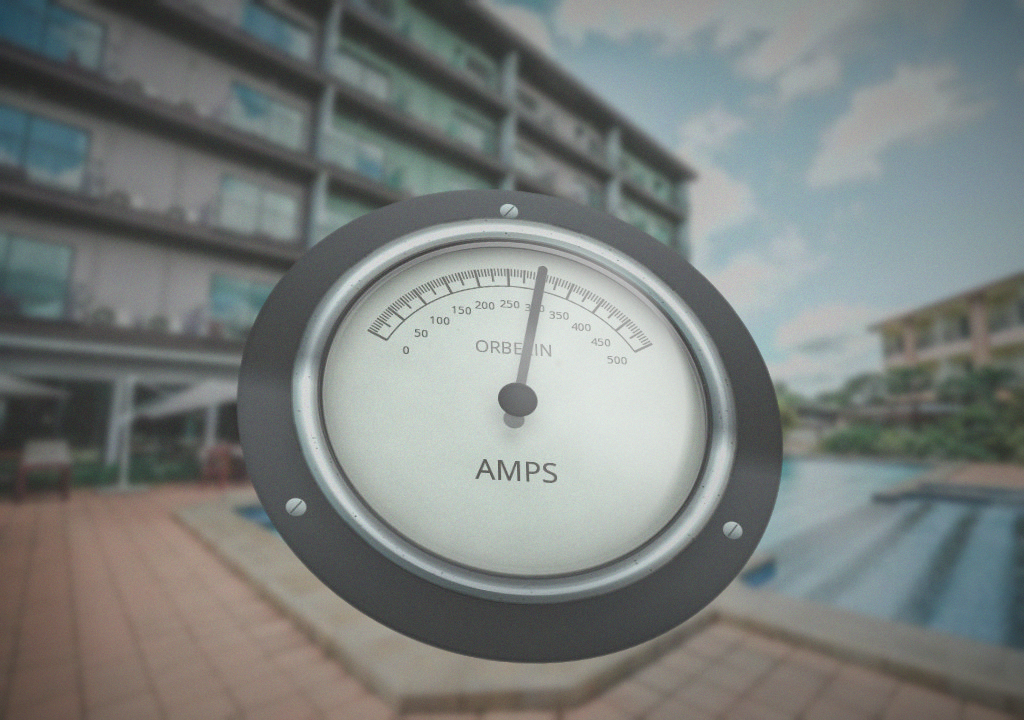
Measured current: 300 A
